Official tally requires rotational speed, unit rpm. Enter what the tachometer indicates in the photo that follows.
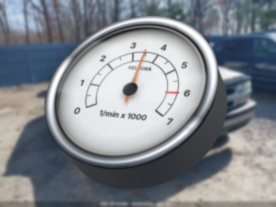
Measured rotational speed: 3500 rpm
